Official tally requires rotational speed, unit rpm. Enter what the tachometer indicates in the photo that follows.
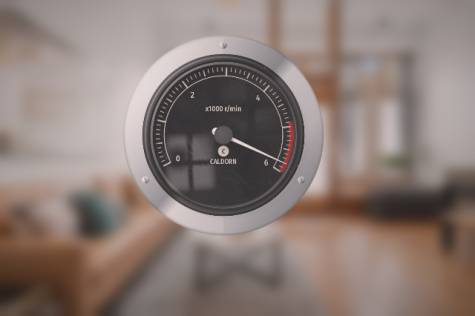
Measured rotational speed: 5800 rpm
